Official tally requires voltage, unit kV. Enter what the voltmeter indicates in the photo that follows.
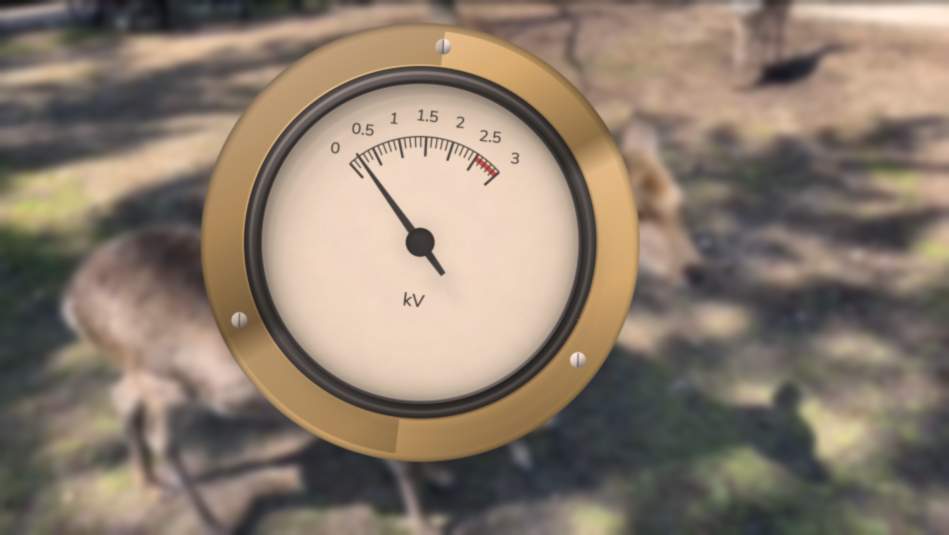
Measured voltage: 0.2 kV
